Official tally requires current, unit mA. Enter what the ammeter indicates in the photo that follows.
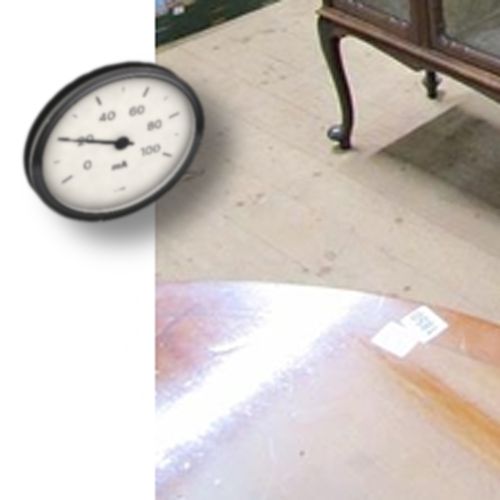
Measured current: 20 mA
